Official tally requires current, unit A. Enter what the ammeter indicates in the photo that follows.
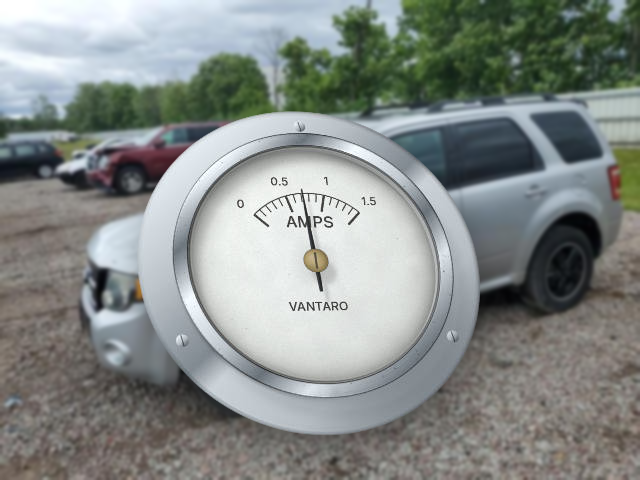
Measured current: 0.7 A
